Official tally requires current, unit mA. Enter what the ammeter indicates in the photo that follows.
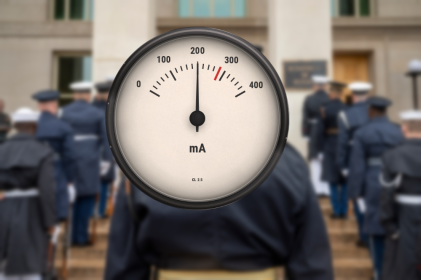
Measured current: 200 mA
